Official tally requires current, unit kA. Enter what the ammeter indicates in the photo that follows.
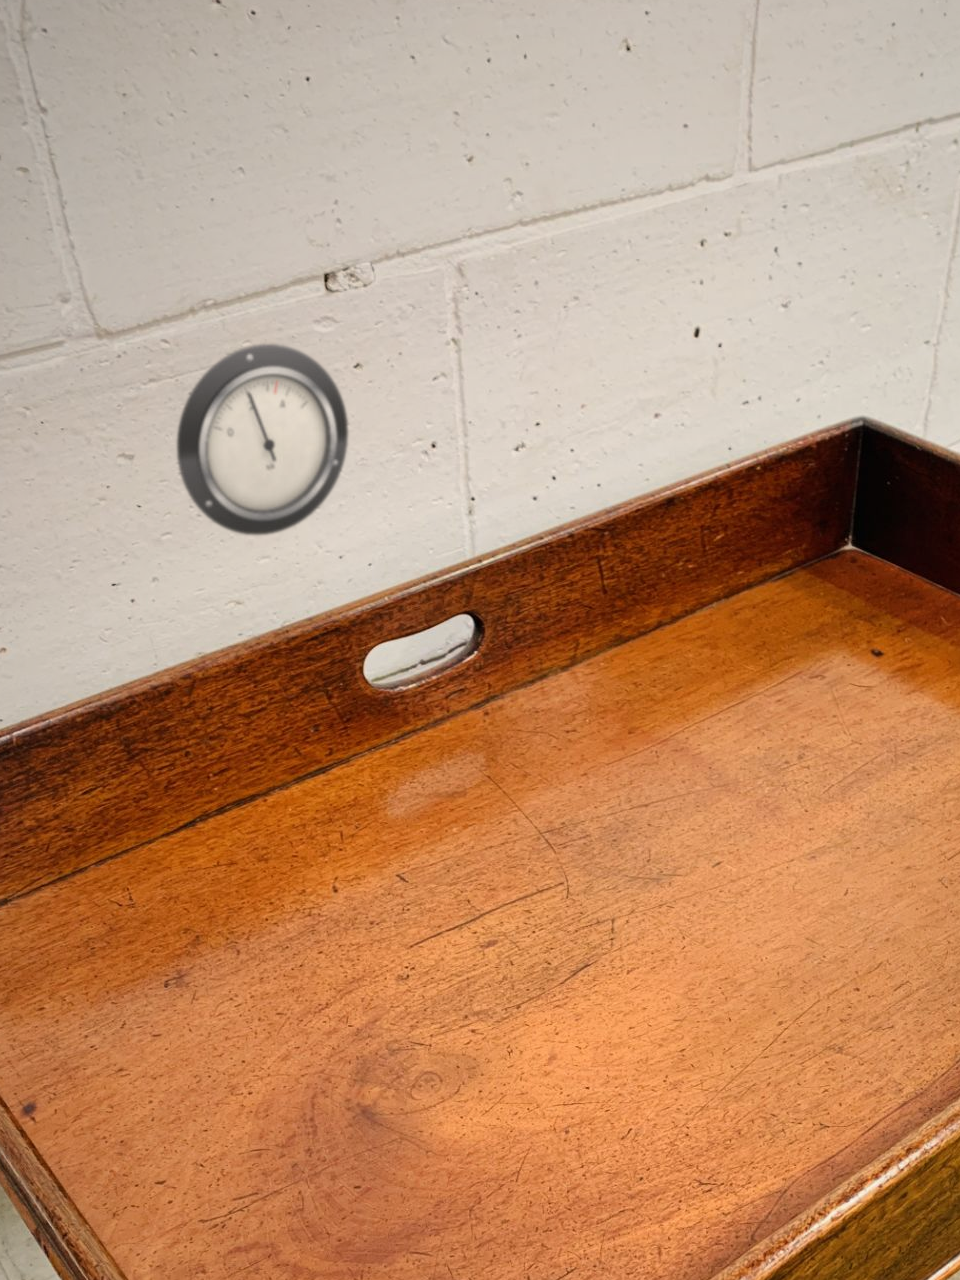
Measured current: 2 kA
